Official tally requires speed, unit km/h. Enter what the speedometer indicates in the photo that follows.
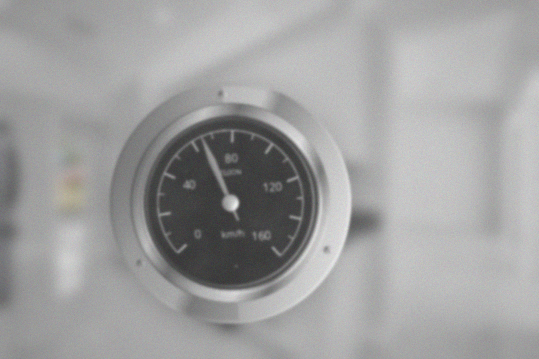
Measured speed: 65 km/h
